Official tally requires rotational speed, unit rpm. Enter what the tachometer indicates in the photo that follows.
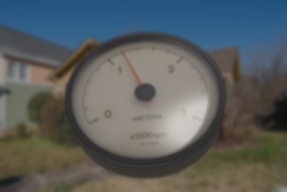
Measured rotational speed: 1200 rpm
